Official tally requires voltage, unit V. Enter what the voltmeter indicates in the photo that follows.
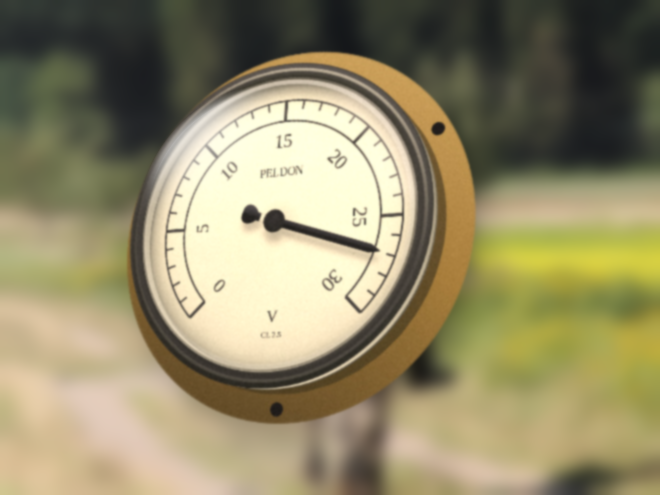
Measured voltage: 27 V
